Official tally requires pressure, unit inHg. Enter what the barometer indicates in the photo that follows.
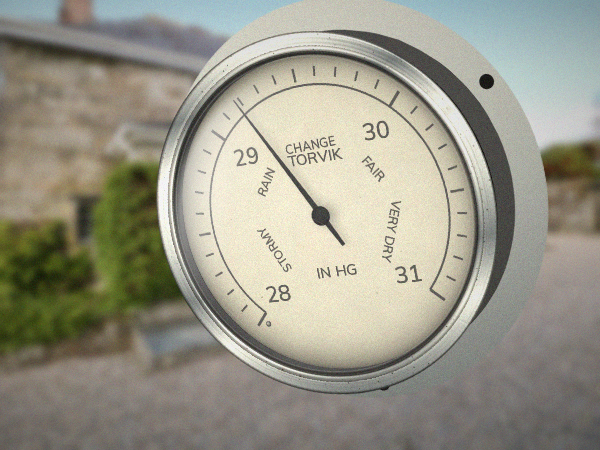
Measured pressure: 29.2 inHg
